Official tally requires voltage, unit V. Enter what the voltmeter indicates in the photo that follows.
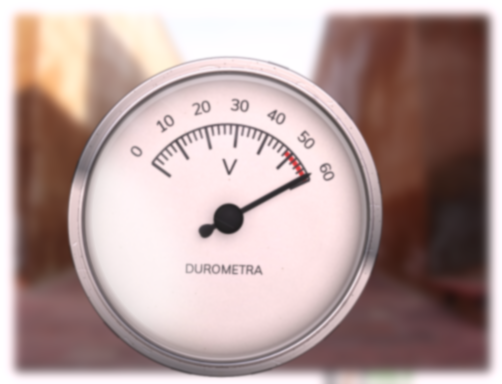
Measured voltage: 58 V
